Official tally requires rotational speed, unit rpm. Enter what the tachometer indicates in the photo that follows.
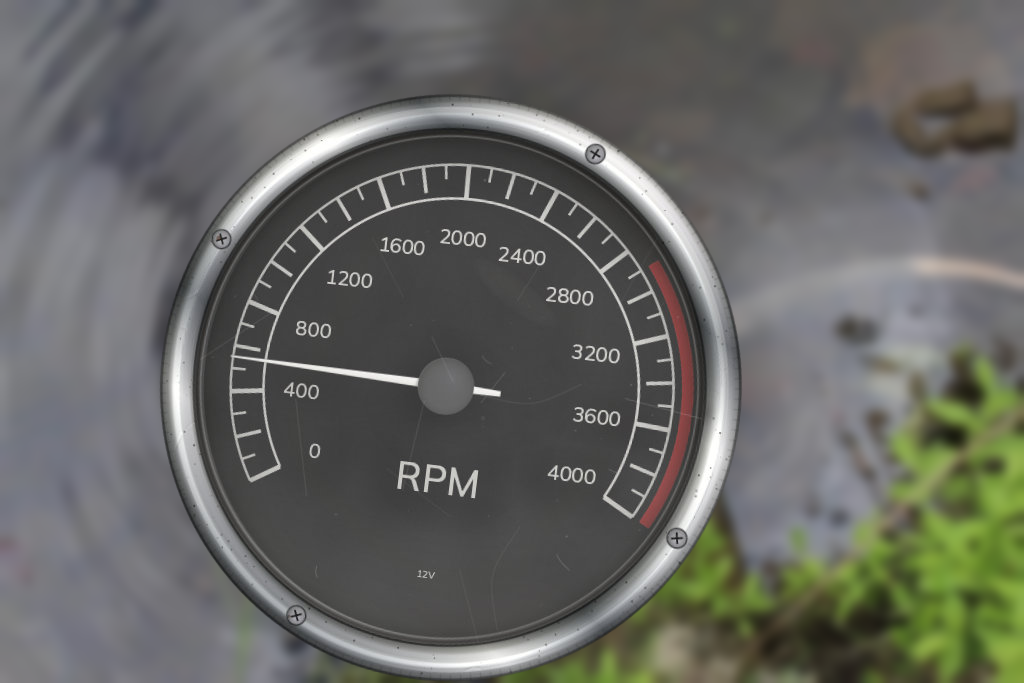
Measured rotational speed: 550 rpm
